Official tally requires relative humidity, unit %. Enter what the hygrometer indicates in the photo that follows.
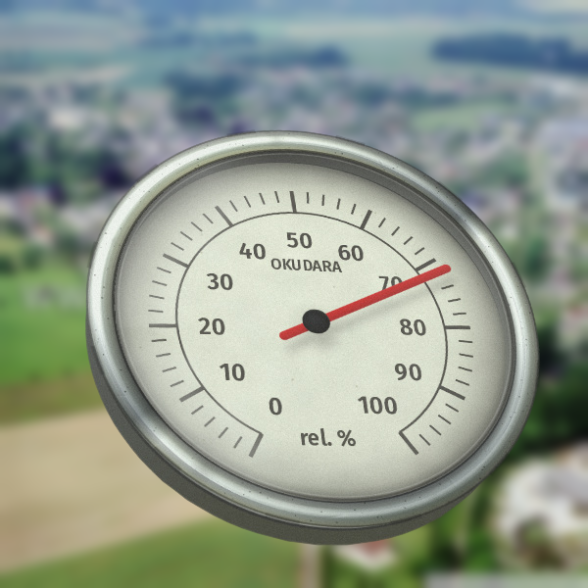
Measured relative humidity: 72 %
